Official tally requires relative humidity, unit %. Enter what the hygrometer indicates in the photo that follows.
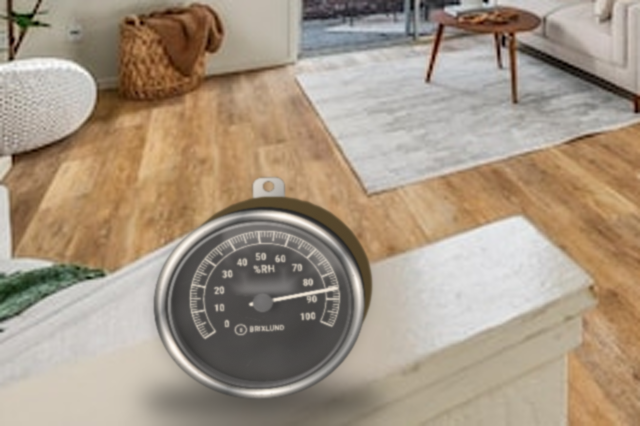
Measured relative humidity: 85 %
